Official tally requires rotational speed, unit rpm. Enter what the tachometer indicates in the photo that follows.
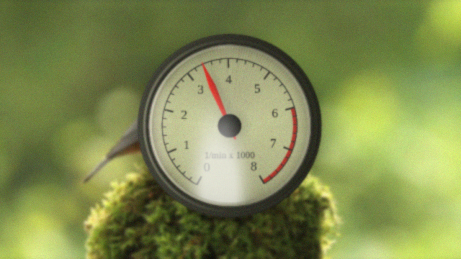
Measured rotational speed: 3400 rpm
